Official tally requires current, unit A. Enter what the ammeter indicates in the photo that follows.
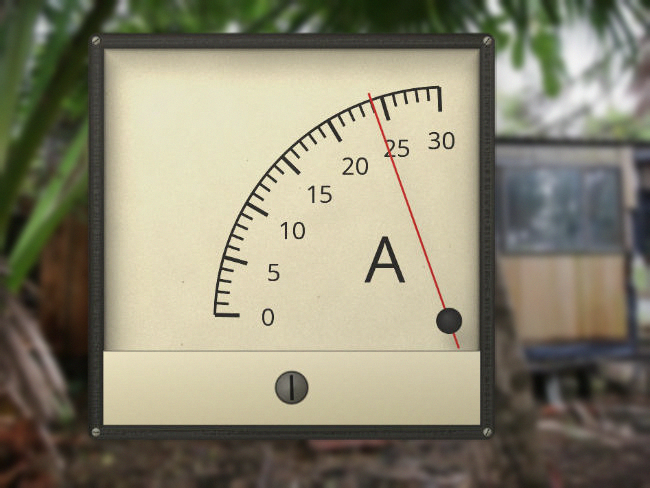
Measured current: 24 A
